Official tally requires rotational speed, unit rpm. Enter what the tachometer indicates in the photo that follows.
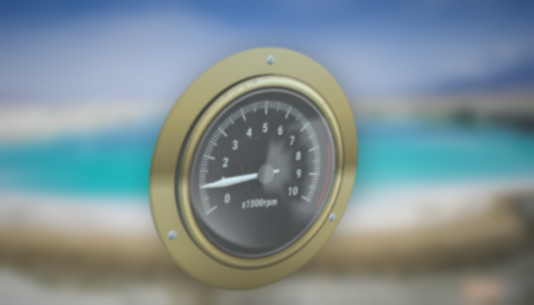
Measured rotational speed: 1000 rpm
